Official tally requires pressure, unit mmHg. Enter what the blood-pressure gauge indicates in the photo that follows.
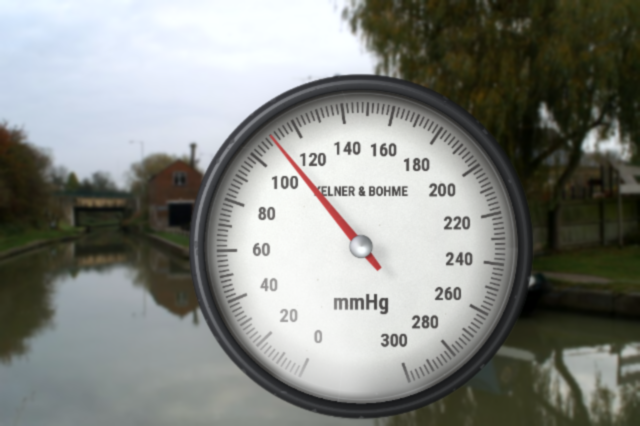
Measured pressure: 110 mmHg
